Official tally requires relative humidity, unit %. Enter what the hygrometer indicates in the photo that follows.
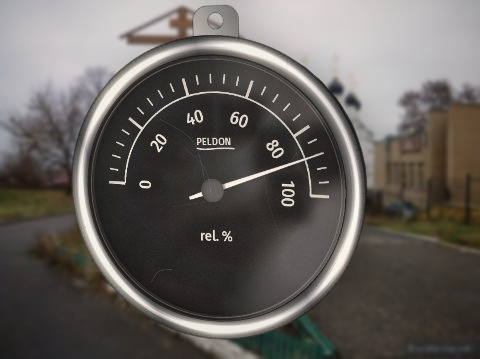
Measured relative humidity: 88 %
